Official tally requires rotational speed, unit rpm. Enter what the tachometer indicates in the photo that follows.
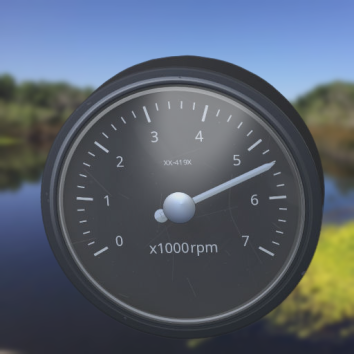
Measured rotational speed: 5400 rpm
